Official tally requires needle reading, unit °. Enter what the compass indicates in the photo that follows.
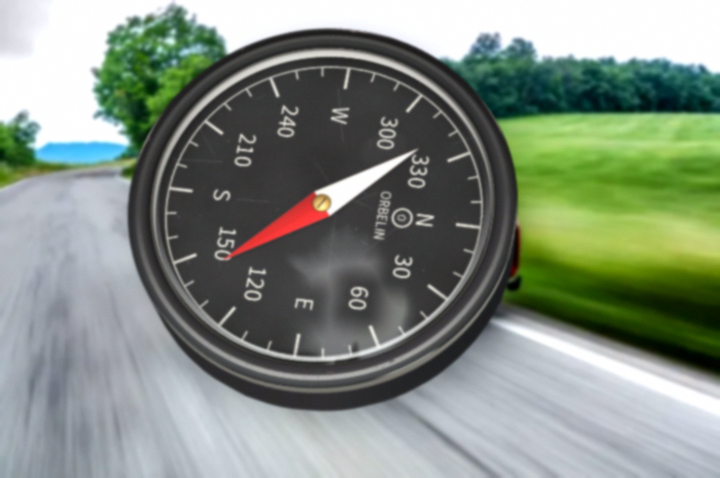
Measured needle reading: 140 °
